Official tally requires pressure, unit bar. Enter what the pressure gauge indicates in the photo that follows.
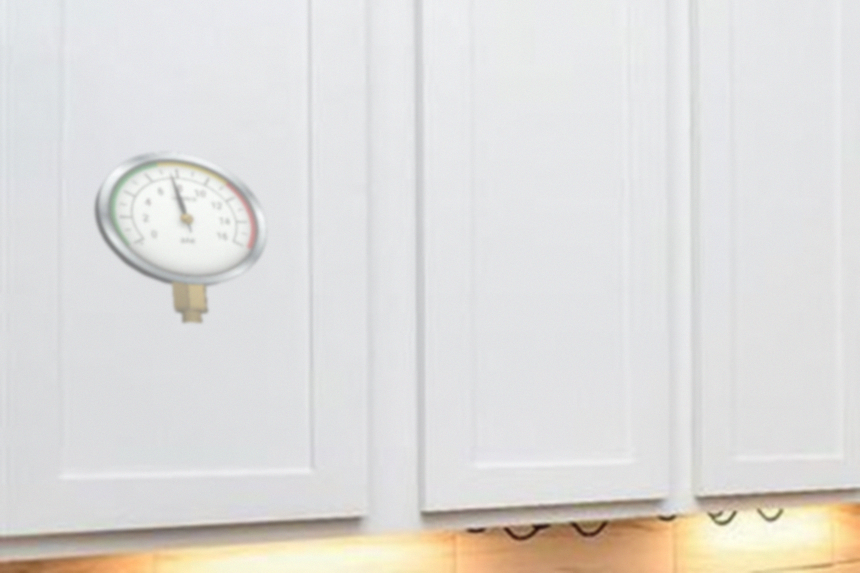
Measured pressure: 7.5 bar
